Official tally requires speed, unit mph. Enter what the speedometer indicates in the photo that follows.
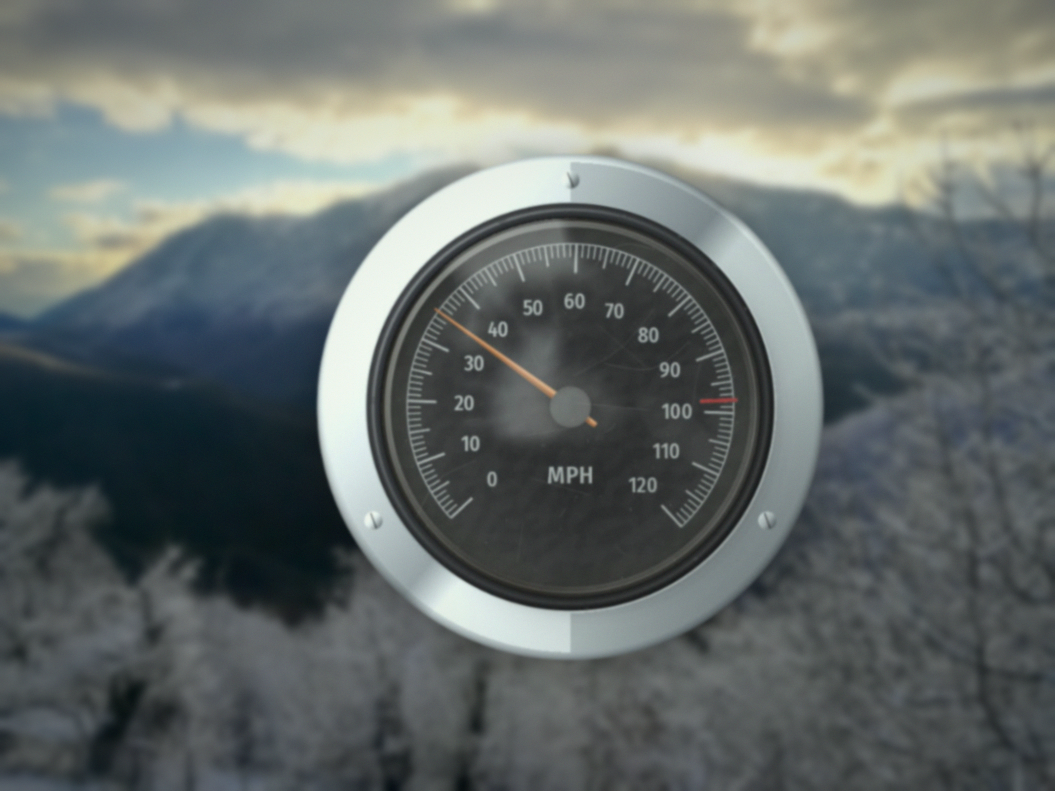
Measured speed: 35 mph
